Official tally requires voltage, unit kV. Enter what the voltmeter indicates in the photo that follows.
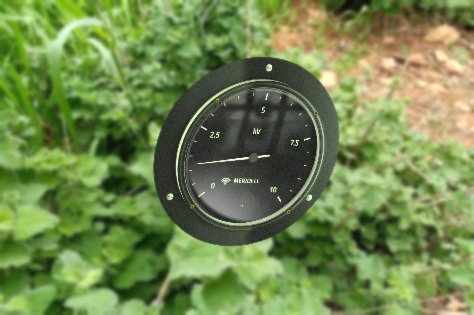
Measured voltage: 1.25 kV
